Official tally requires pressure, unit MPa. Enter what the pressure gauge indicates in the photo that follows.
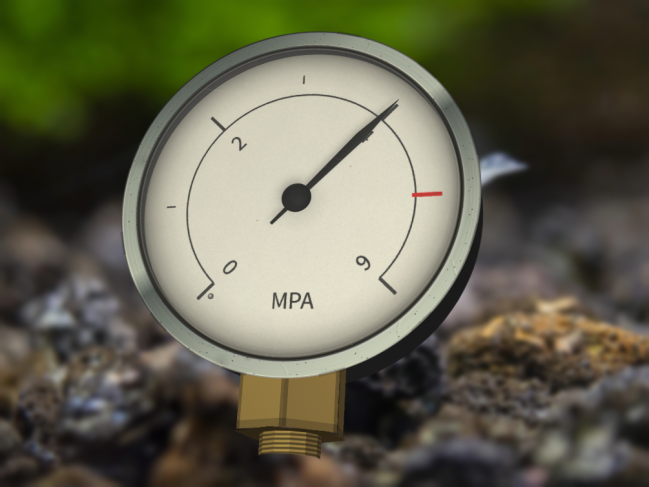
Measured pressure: 4 MPa
